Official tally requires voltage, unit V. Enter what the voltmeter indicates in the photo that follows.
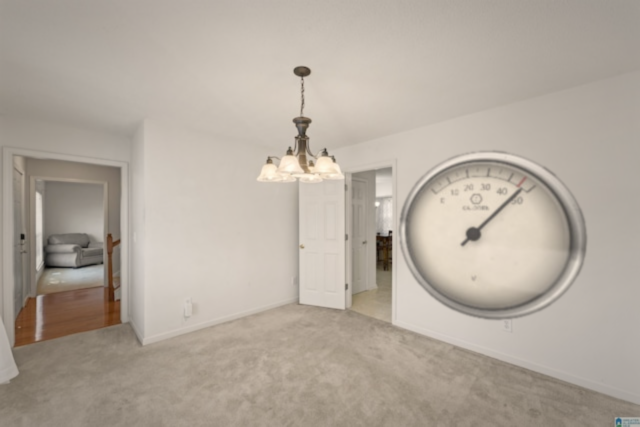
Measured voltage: 47.5 V
